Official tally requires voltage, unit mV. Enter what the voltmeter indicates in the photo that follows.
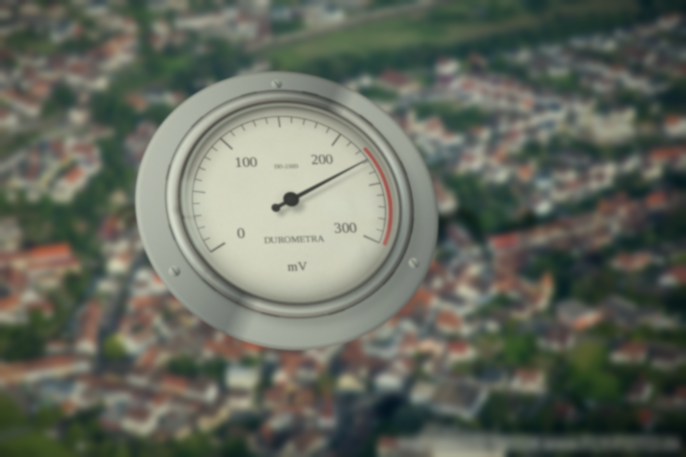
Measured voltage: 230 mV
